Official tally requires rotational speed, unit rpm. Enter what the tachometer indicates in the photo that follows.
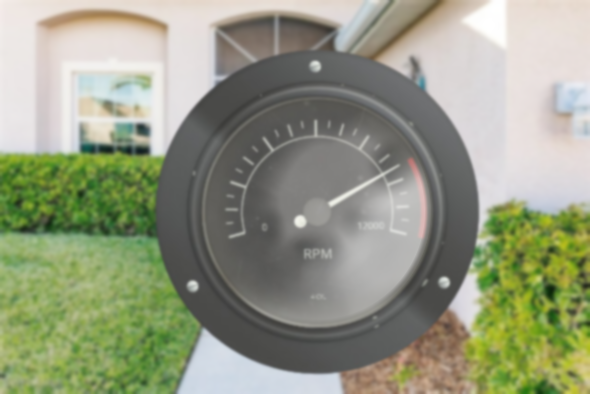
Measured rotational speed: 9500 rpm
